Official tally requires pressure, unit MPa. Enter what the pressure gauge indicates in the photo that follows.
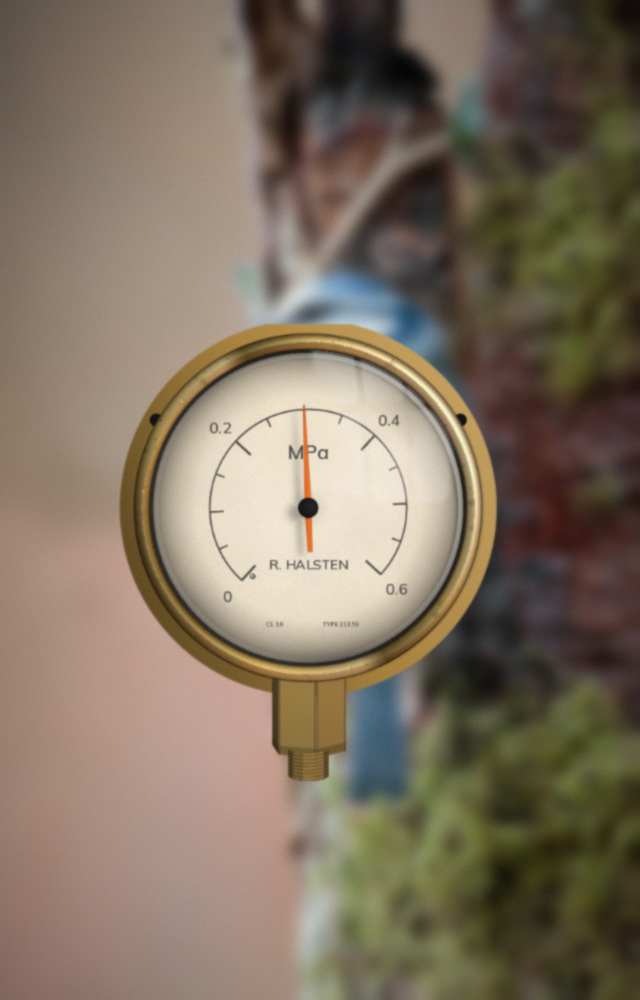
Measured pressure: 0.3 MPa
